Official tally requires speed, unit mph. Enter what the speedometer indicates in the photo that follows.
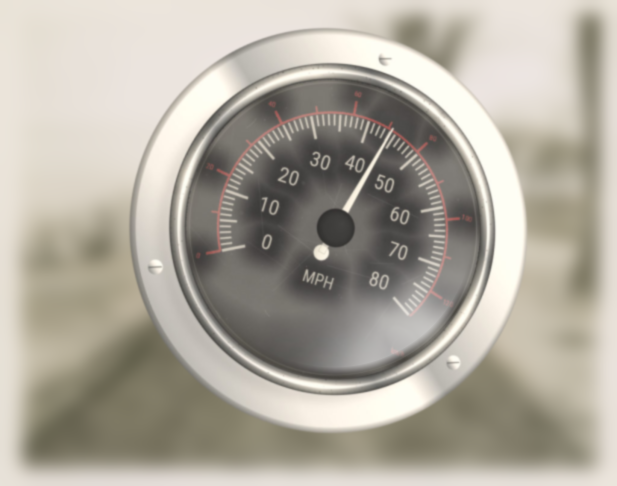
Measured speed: 44 mph
